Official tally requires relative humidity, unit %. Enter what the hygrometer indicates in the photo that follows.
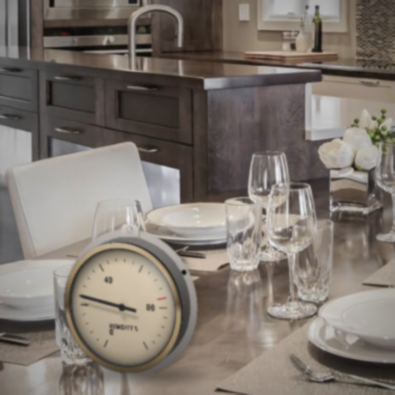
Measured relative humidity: 24 %
